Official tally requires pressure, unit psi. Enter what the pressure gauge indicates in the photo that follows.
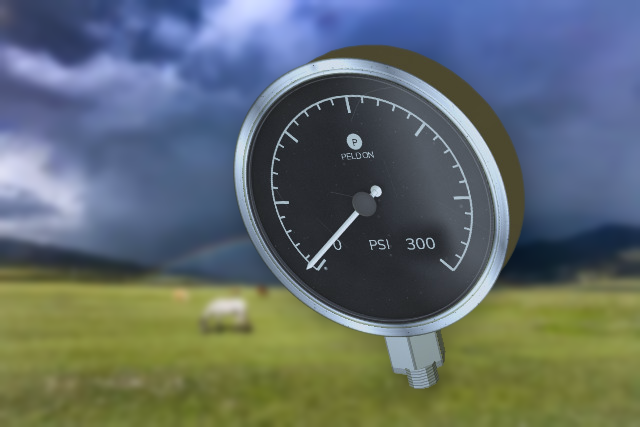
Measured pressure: 5 psi
